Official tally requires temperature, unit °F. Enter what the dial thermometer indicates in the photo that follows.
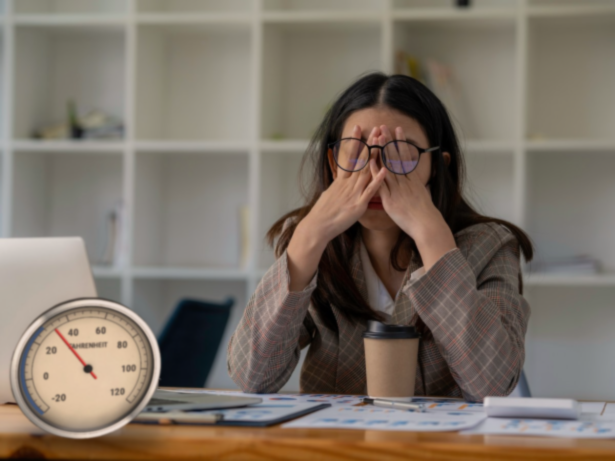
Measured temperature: 32 °F
